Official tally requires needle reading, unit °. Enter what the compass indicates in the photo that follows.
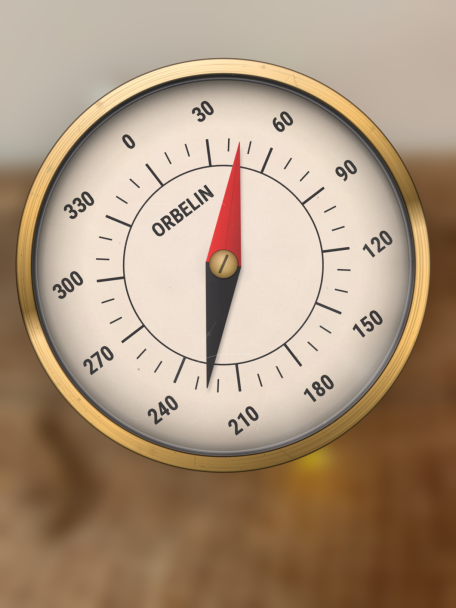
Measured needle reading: 45 °
